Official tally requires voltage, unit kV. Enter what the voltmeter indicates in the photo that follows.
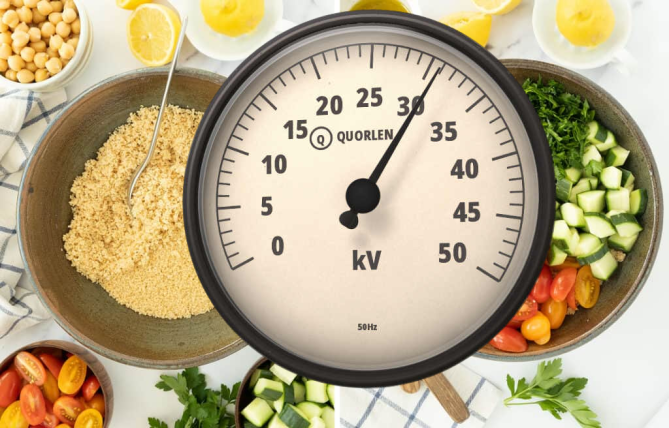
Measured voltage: 31 kV
